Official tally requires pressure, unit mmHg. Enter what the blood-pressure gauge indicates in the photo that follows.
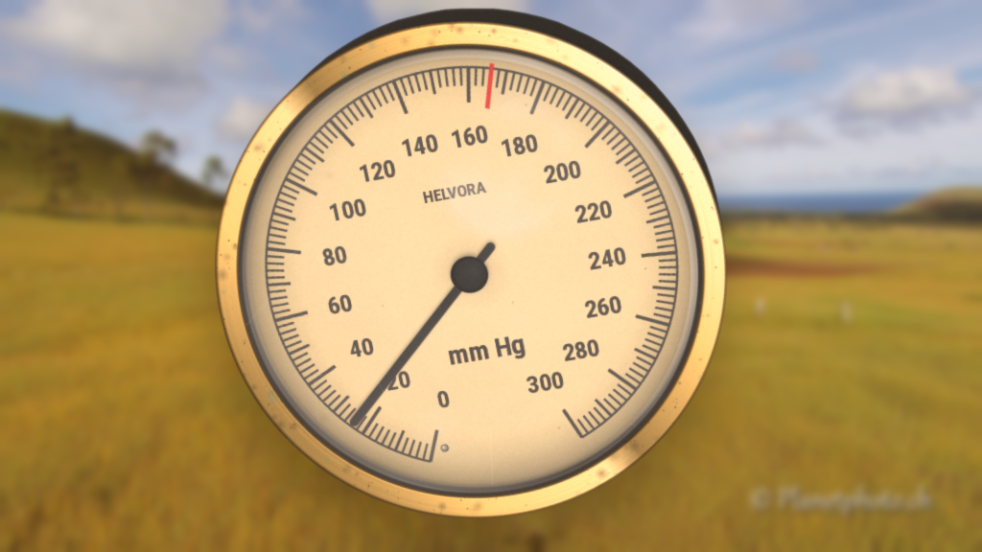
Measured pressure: 24 mmHg
